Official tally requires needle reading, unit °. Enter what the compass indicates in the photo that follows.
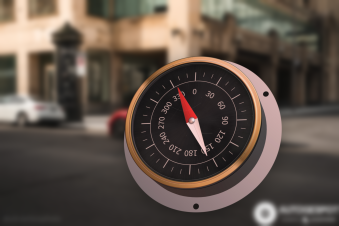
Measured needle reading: 335 °
